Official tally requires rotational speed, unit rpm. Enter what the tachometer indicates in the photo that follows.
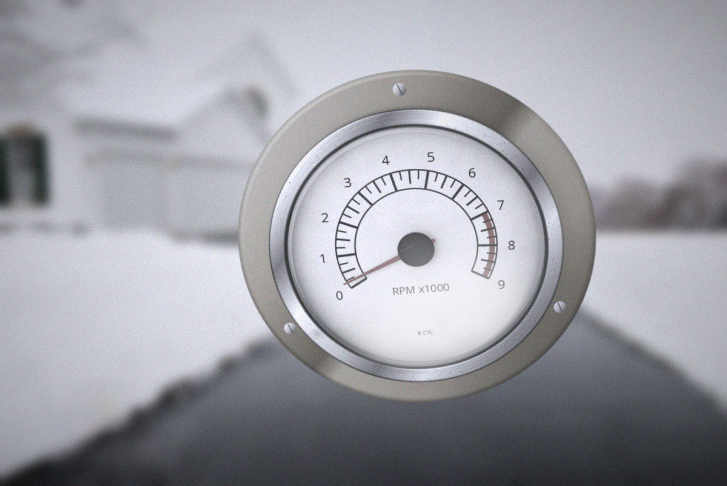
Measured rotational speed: 250 rpm
